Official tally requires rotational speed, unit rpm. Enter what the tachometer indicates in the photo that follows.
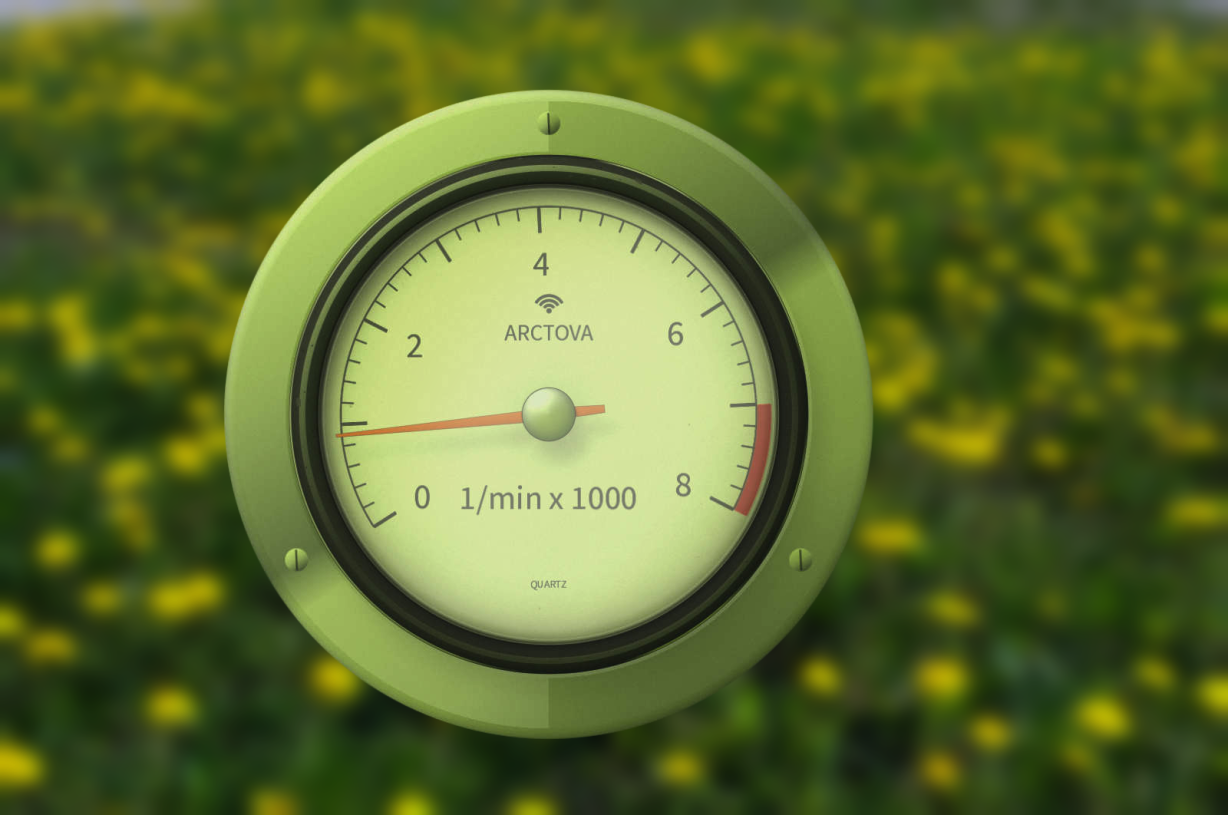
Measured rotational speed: 900 rpm
